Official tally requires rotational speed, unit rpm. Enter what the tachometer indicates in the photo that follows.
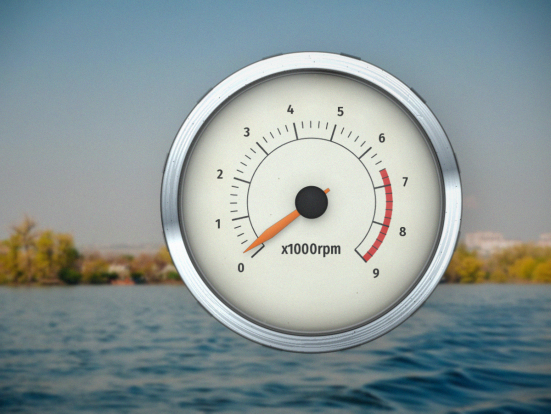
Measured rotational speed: 200 rpm
